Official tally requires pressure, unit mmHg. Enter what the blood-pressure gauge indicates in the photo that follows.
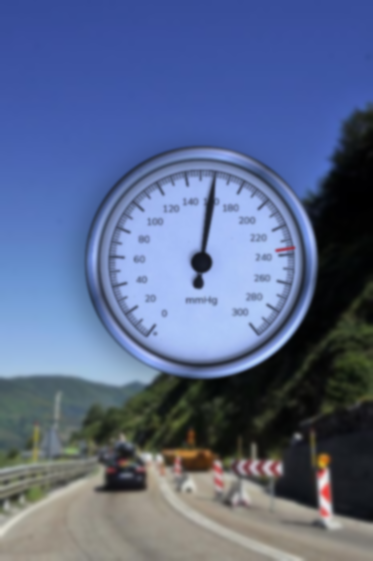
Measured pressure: 160 mmHg
